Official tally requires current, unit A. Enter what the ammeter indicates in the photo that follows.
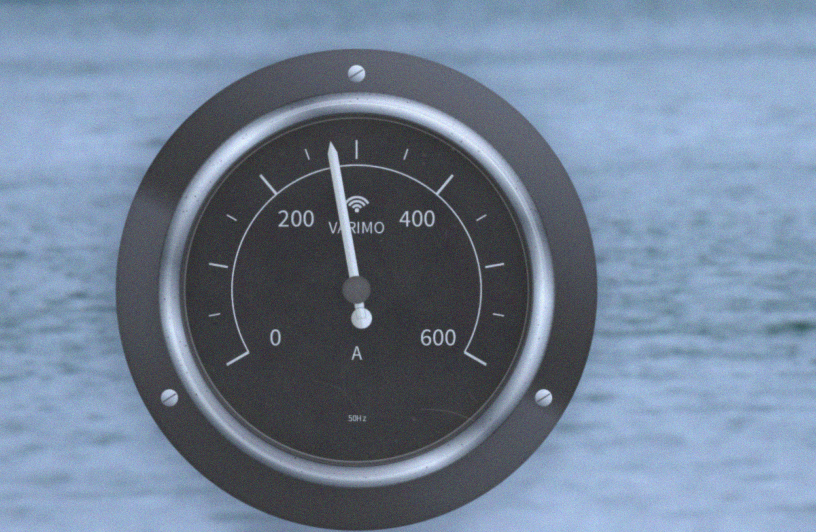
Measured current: 275 A
